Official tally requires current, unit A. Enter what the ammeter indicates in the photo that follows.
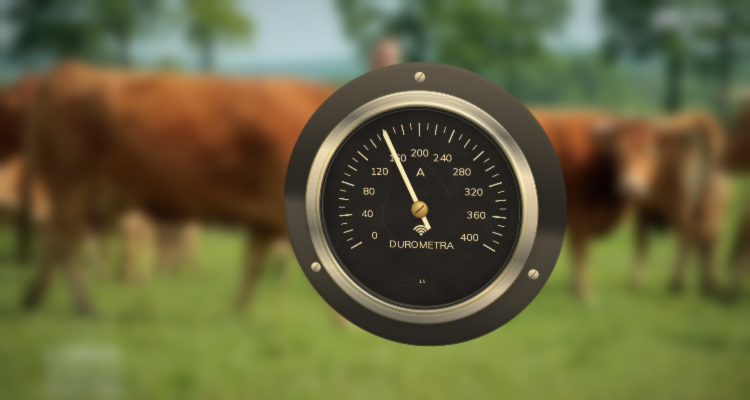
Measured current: 160 A
